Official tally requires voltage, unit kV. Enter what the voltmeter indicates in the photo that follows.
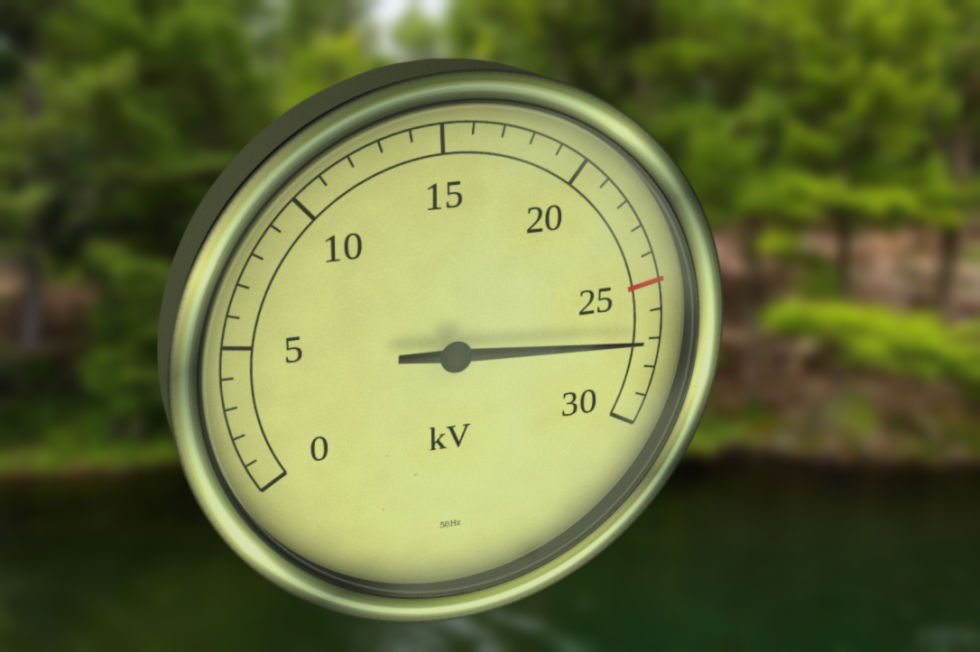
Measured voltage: 27 kV
